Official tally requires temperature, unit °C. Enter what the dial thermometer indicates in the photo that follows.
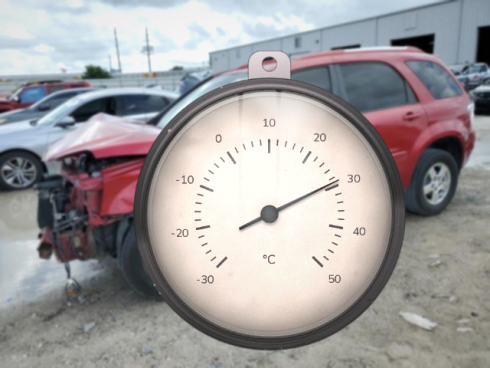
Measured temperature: 29 °C
